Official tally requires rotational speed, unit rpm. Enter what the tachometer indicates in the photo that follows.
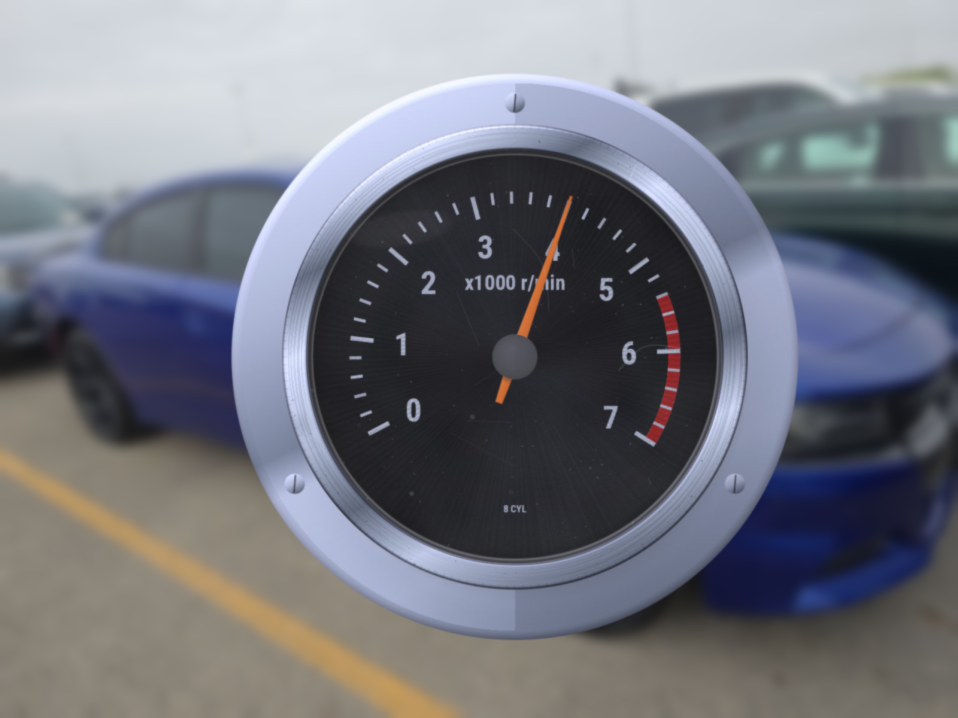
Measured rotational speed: 4000 rpm
